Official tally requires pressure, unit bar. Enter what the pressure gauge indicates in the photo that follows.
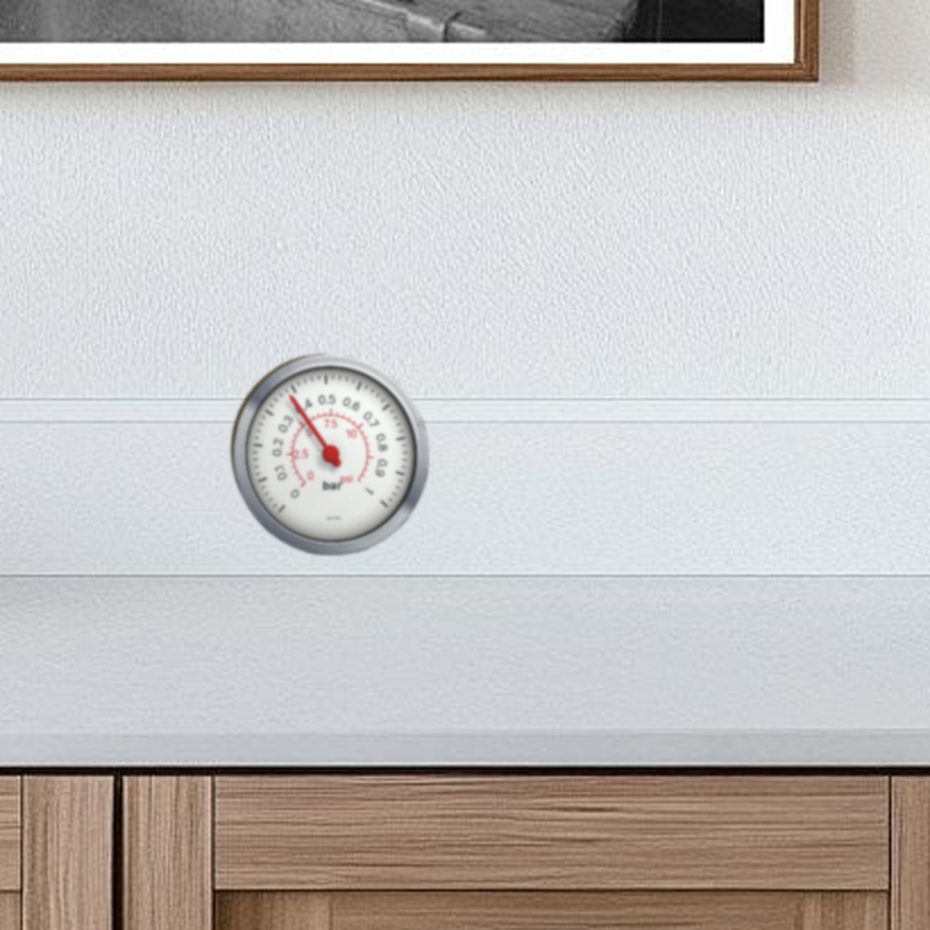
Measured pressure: 0.38 bar
